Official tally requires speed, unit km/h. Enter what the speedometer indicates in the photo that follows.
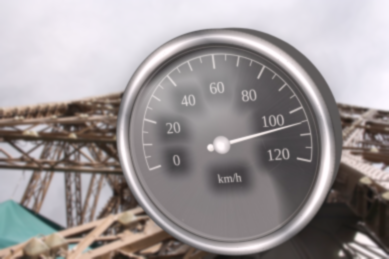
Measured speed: 105 km/h
